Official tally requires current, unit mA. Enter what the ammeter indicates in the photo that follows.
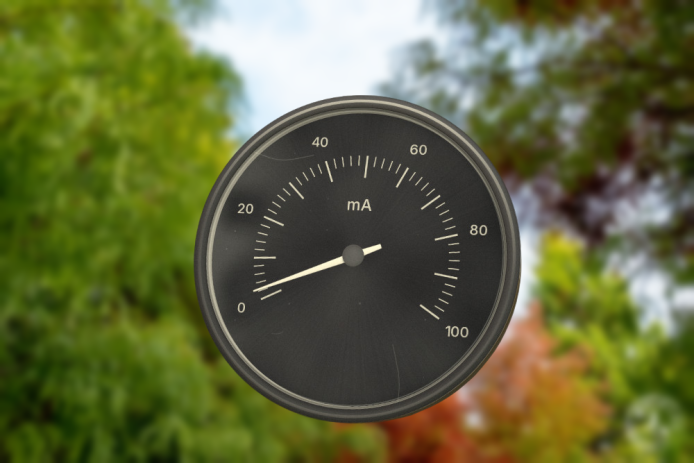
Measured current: 2 mA
